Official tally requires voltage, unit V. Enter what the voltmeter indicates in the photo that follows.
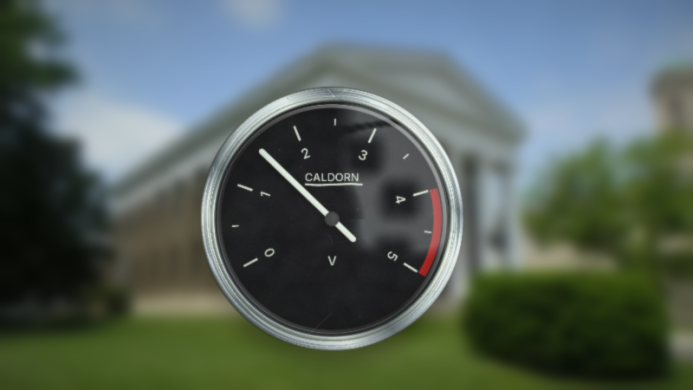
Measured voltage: 1.5 V
